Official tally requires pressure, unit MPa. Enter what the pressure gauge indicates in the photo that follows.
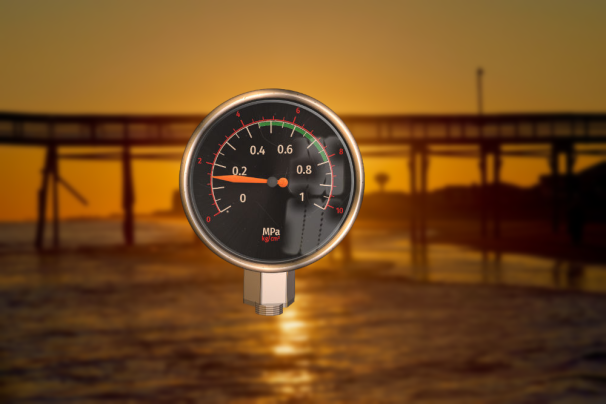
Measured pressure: 0.15 MPa
